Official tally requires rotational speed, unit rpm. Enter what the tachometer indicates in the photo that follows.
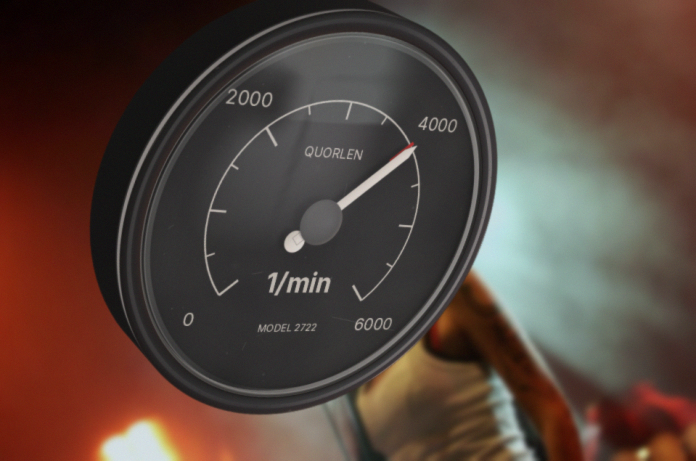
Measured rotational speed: 4000 rpm
